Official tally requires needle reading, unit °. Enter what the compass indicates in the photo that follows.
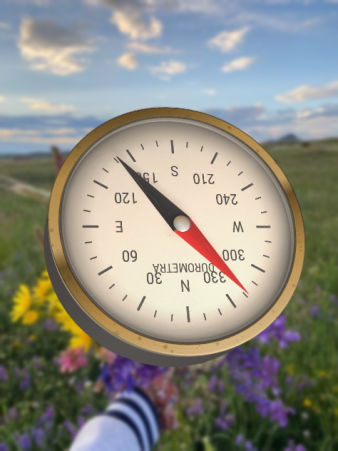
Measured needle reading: 320 °
